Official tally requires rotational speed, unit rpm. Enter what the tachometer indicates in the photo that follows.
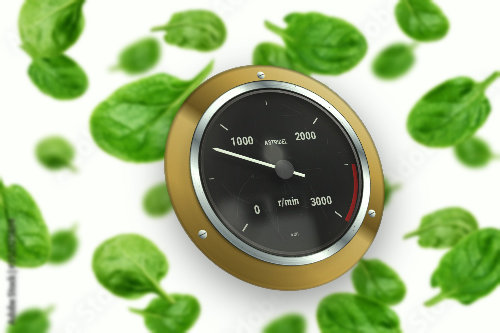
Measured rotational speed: 750 rpm
